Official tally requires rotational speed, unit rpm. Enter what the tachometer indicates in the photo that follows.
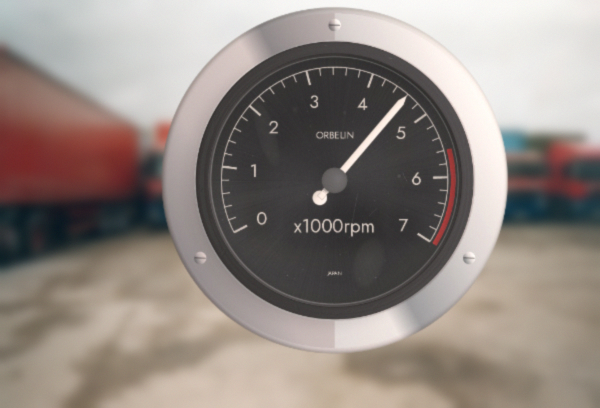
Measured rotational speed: 4600 rpm
